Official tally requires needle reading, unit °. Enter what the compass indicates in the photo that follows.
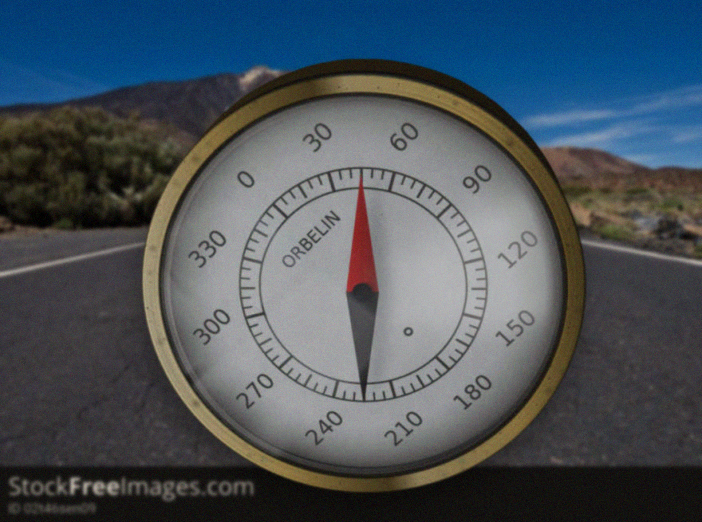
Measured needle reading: 45 °
